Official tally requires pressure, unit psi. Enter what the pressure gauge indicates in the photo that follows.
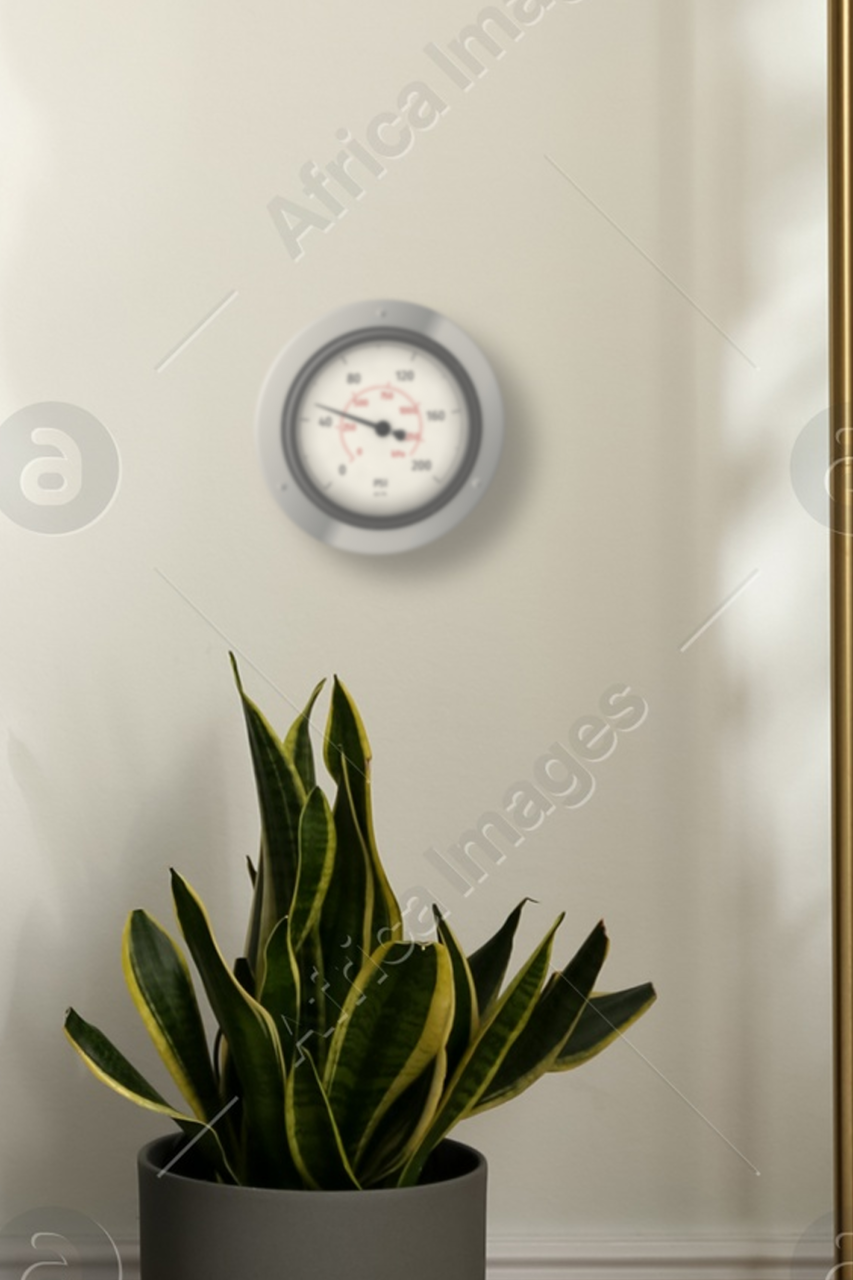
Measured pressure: 50 psi
